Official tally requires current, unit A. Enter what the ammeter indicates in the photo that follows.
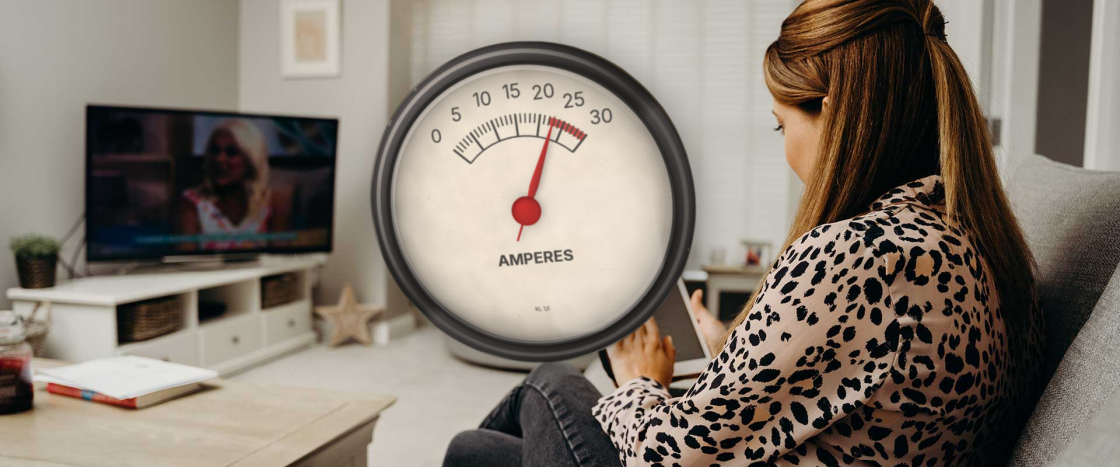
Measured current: 23 A
